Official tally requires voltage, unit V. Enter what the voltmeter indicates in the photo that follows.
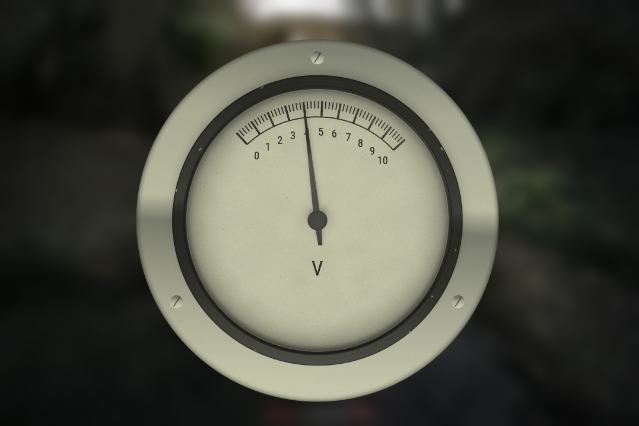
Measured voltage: 4 V
